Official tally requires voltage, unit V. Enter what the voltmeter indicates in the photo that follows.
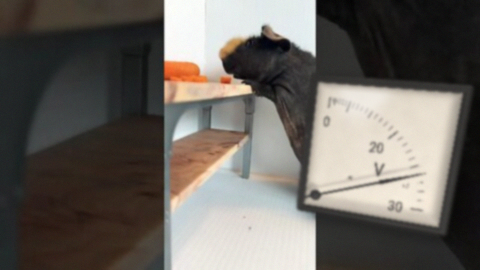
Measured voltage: 26 V
